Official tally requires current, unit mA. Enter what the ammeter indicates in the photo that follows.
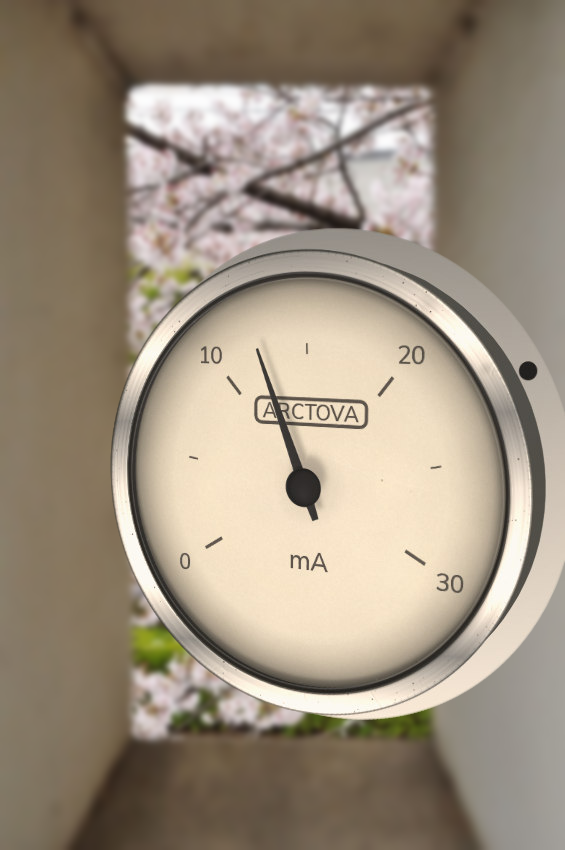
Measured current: 12.5 mA
